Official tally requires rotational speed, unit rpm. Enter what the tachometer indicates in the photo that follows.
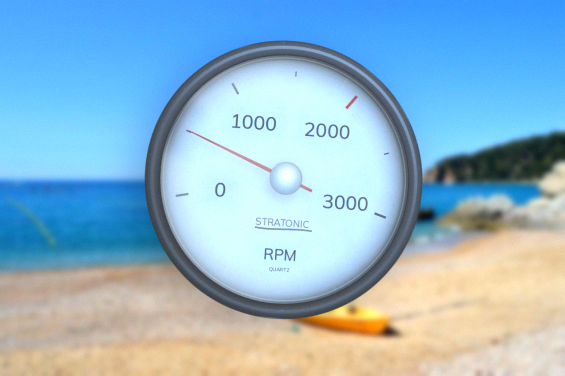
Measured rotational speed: 500 rpm
